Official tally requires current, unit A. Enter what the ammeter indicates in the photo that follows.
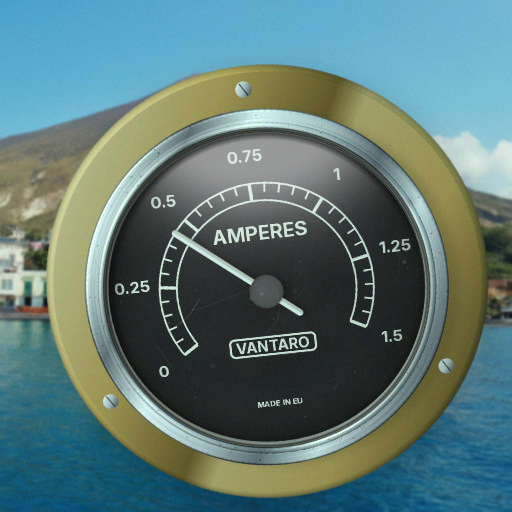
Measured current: 0.45 A
